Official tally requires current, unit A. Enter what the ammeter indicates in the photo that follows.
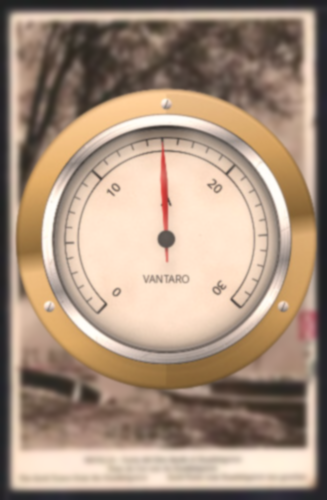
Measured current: 15 A
